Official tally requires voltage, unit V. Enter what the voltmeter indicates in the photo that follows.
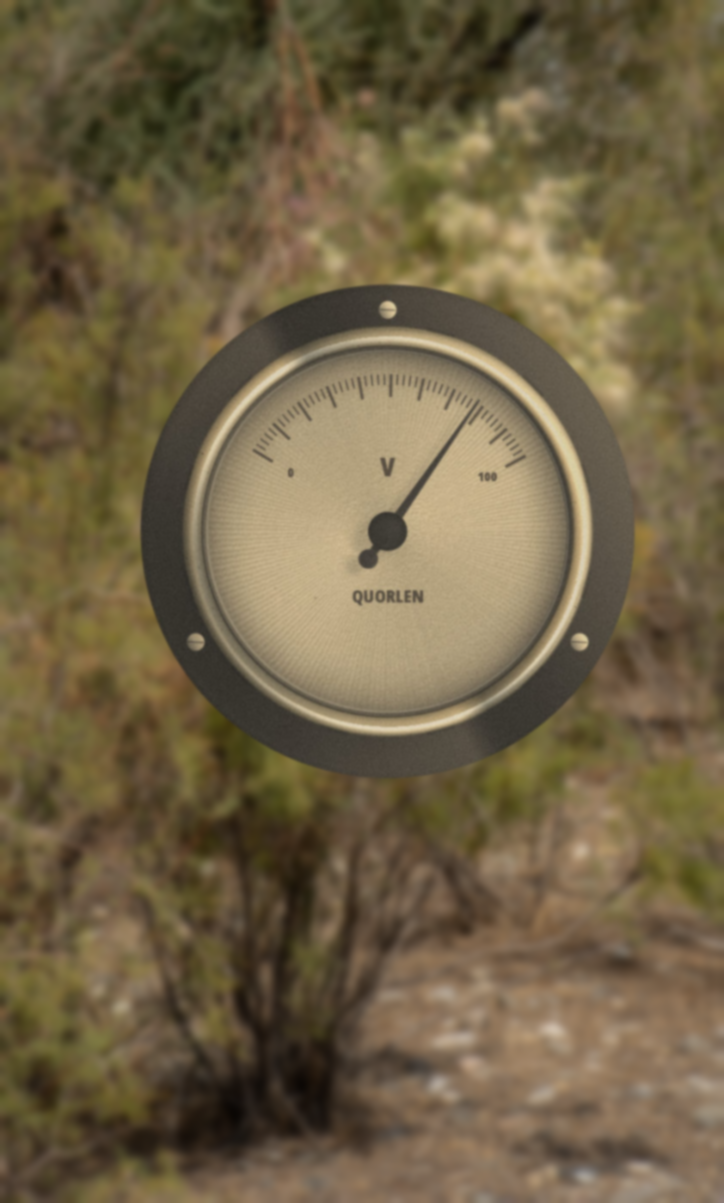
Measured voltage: 78 V
